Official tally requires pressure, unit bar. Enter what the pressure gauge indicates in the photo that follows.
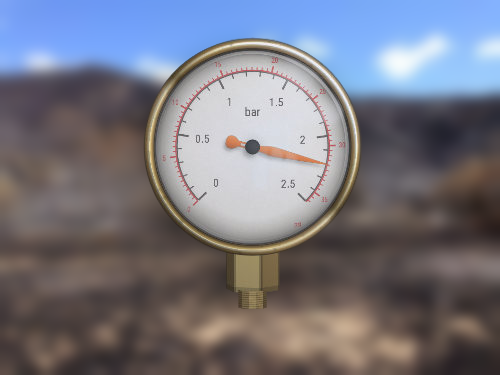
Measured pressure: 2.2 bar
